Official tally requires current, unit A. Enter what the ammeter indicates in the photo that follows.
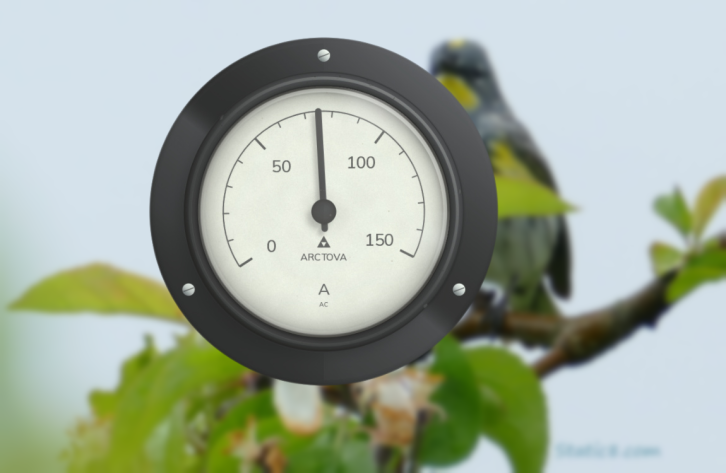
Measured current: 75 A
